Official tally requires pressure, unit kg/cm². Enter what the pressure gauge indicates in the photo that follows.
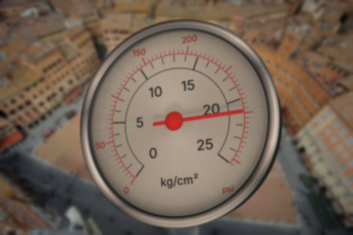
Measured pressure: 21 kg/cm²
